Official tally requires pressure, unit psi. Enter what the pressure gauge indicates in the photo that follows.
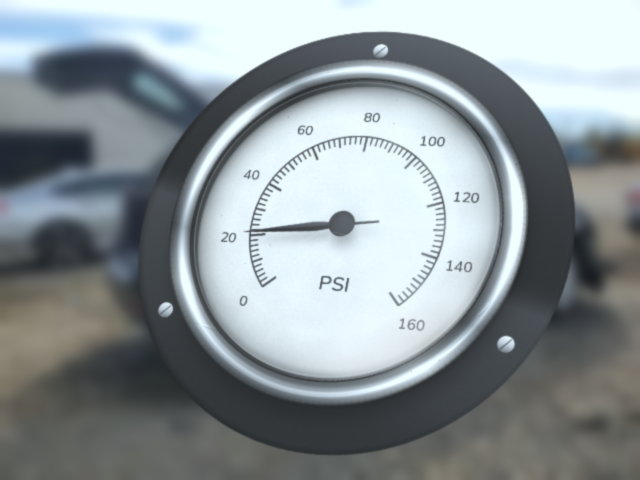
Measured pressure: 20 psi
